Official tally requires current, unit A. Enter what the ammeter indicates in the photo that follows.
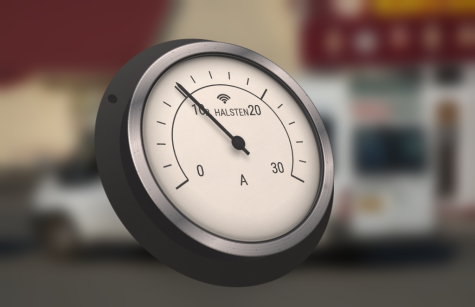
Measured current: 10 A
